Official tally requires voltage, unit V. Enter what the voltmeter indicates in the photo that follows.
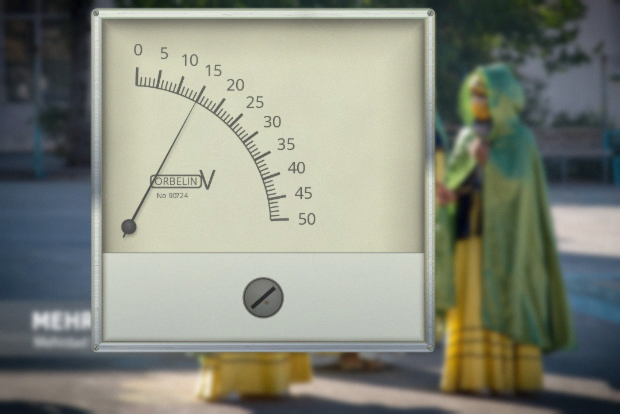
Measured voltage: 15 V
